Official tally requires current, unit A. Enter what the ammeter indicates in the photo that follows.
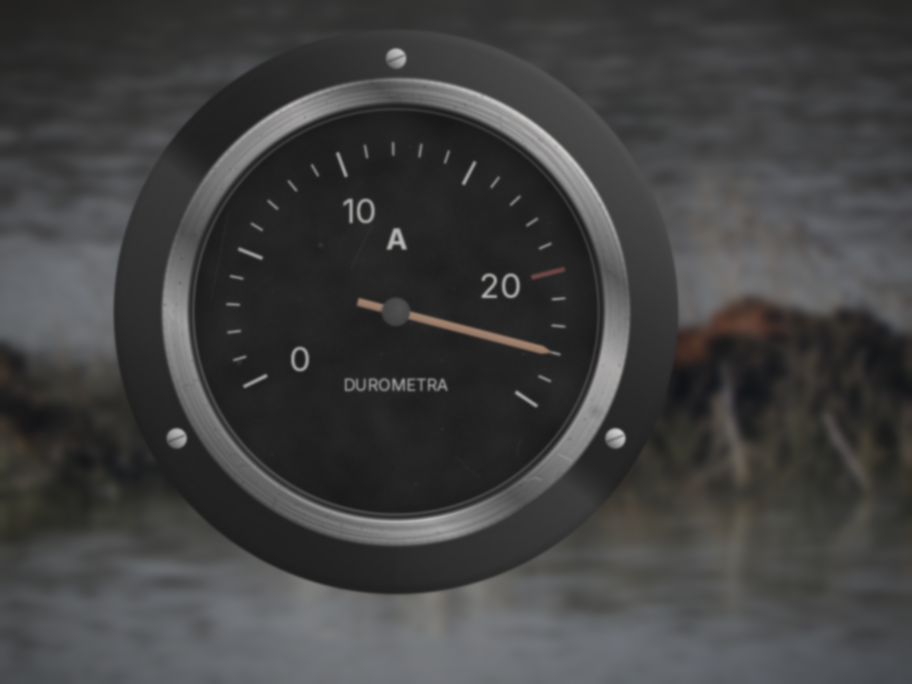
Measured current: 23 A
